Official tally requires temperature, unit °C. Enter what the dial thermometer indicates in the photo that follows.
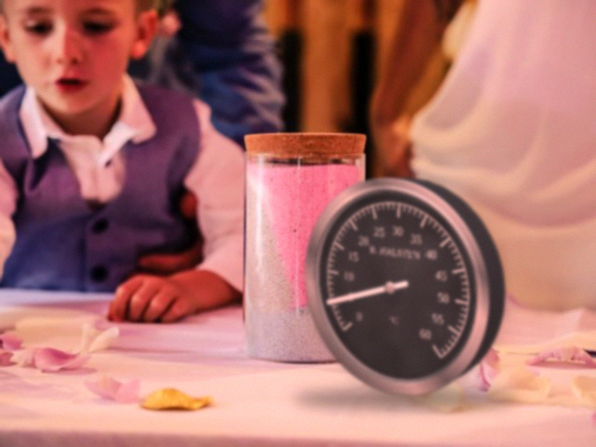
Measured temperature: 5 °C
